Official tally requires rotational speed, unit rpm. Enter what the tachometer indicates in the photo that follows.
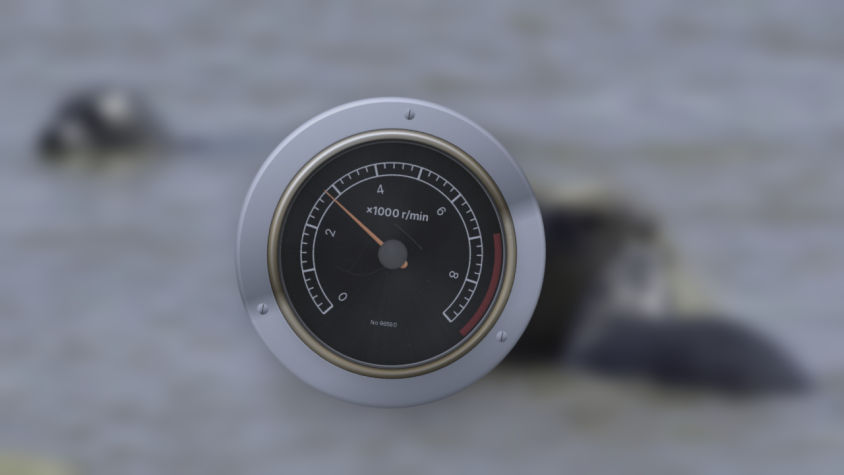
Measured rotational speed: 2800 rpm
